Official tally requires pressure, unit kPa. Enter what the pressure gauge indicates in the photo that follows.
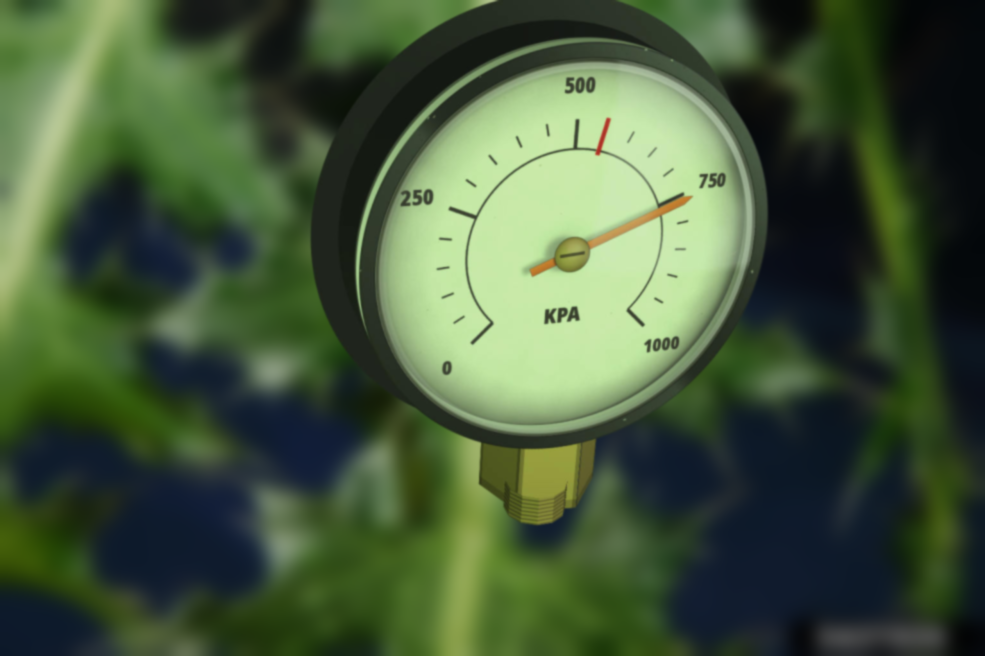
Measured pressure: 750 kPa
